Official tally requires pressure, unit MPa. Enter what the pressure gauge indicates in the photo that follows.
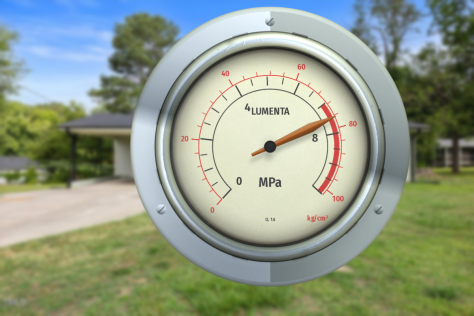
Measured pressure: 7.5 MPa
